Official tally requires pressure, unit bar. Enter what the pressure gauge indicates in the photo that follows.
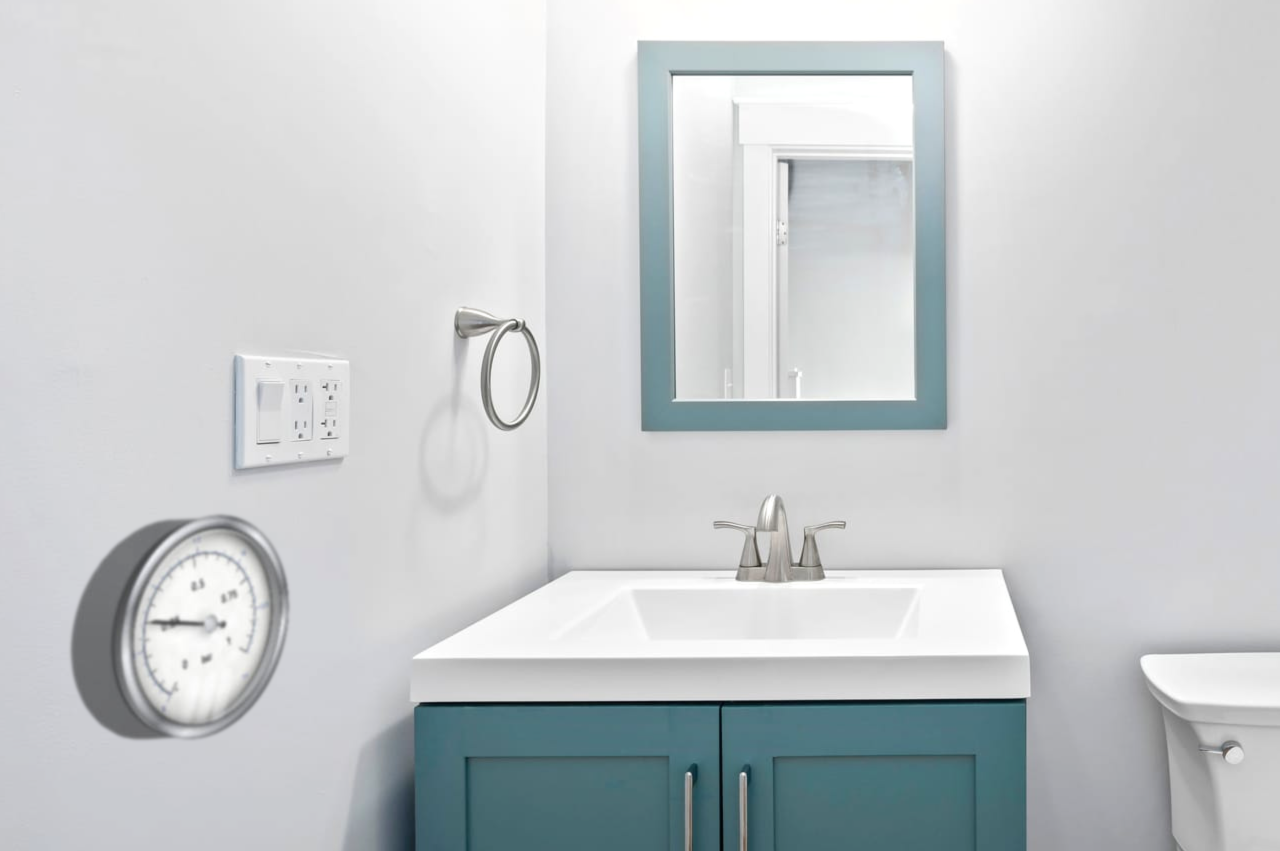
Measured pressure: 0.25 bar
